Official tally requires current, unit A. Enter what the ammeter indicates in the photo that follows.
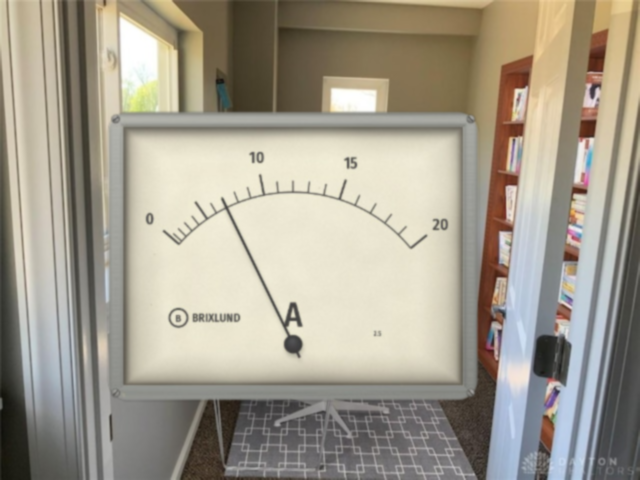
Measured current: 7 A
